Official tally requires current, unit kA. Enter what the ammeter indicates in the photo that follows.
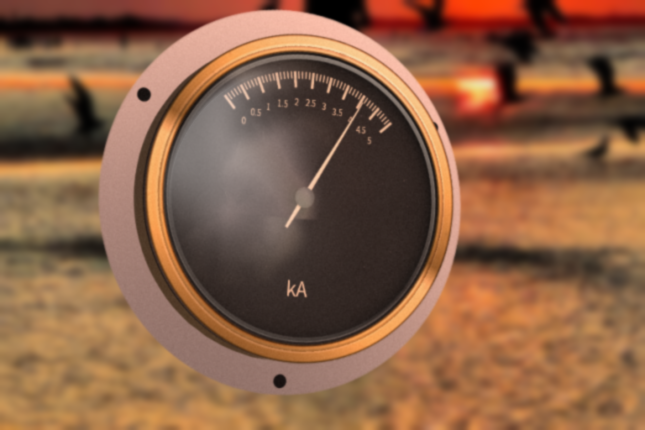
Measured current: 4 kA
